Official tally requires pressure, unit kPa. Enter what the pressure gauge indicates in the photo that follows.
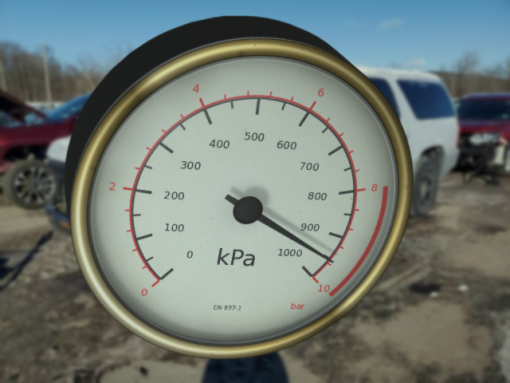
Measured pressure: 950 kPa
